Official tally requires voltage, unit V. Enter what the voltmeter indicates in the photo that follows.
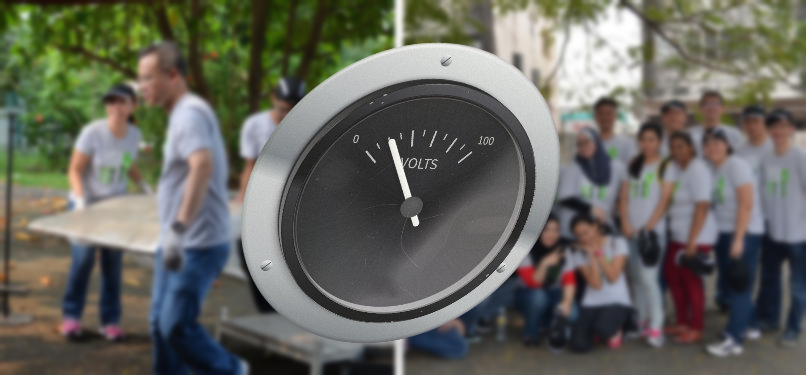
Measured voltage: 20 V
